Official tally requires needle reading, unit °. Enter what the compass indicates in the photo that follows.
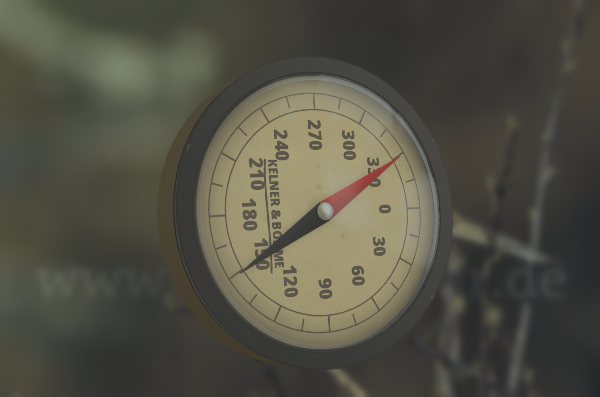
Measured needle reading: 330 °
